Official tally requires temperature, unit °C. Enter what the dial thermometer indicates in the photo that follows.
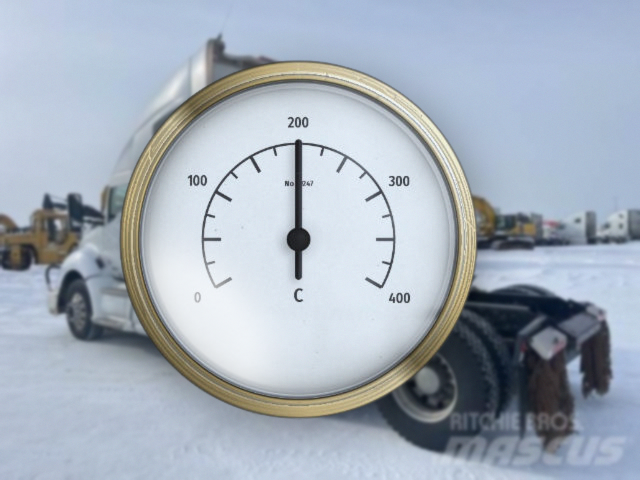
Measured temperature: 200 °C
